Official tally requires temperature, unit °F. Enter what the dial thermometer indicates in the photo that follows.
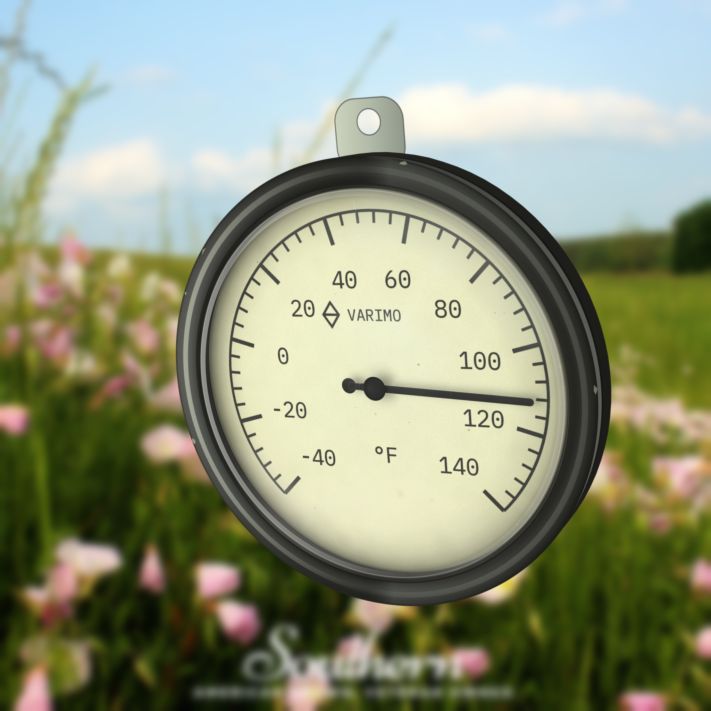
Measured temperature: 112 °F
